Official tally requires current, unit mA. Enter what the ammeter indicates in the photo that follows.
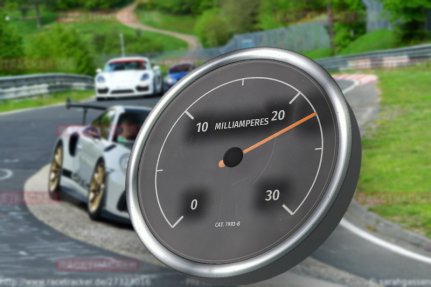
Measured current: 22.5 mA
